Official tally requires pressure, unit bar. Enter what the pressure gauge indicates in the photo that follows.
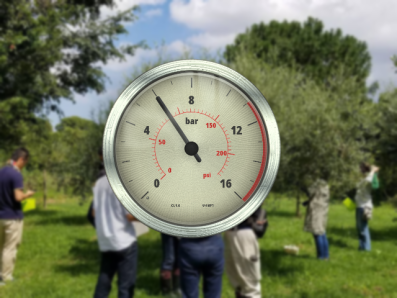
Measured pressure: 6 bar
